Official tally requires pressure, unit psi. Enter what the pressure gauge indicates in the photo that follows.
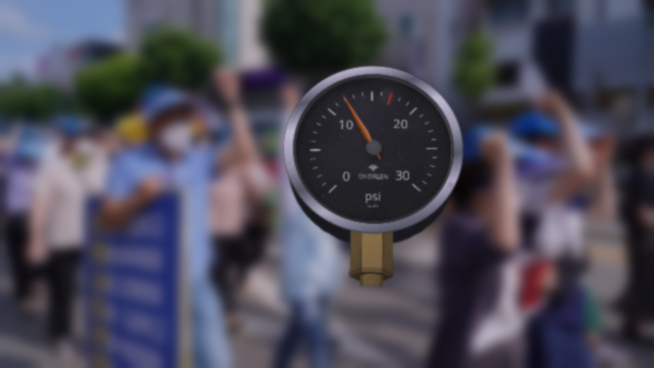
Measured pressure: 12 psi
